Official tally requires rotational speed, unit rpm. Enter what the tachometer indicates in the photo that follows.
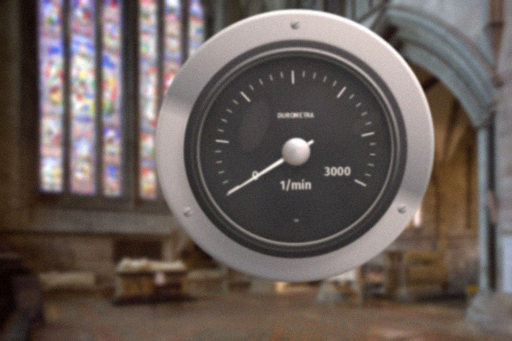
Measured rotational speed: 0 rpm
